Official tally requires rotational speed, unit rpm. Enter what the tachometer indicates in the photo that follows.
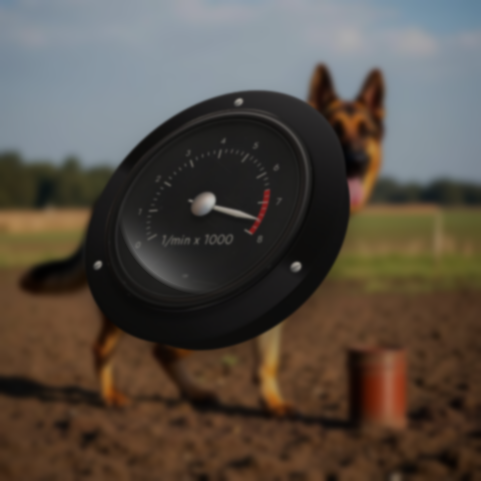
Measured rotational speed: 7600 rpm
